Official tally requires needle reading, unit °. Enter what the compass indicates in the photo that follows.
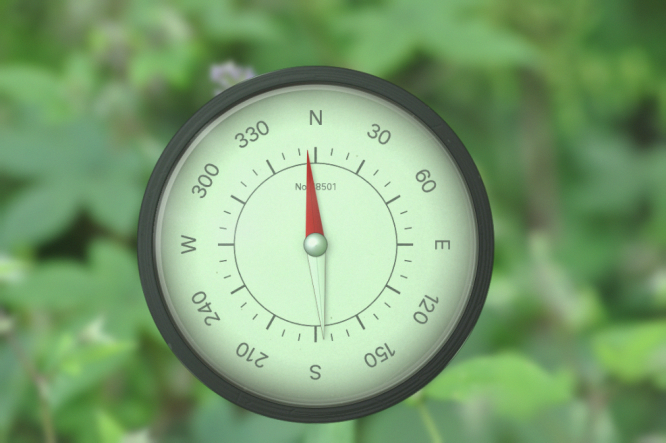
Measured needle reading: 355 °
